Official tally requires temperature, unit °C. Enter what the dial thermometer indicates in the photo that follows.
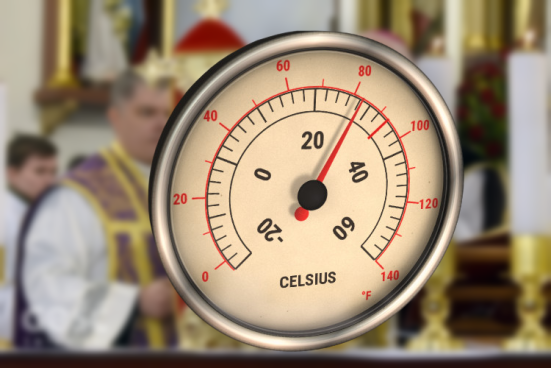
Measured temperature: 28 °C
